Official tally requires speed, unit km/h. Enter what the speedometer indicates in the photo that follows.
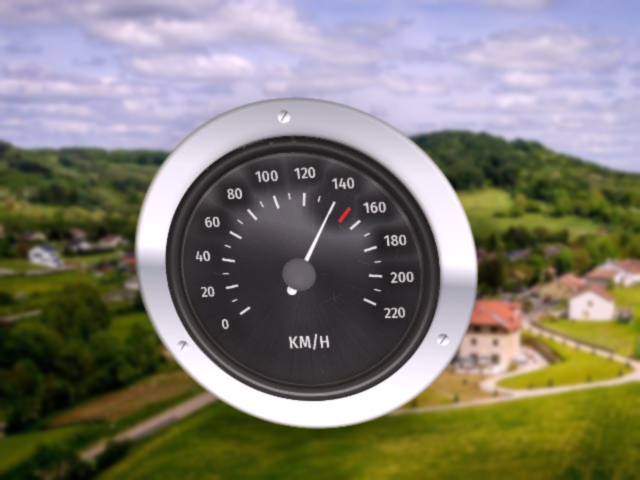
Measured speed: 140 km/h
